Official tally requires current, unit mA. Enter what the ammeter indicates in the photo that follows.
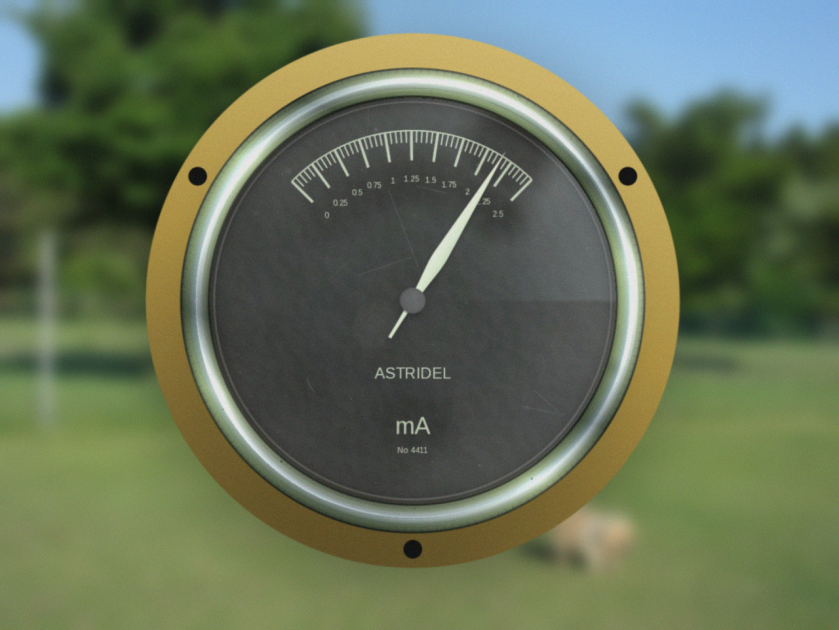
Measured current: 2.15 mA
